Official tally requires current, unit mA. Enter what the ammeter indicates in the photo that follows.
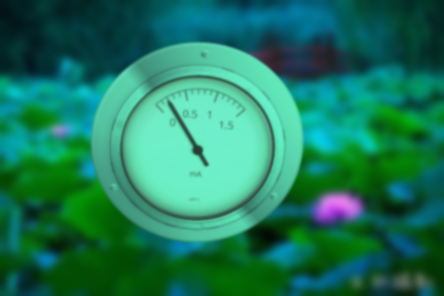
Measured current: 0.2 mA
